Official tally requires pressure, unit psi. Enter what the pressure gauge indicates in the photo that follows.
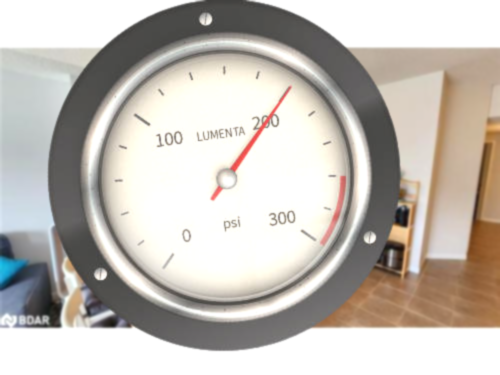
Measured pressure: 200 psi
